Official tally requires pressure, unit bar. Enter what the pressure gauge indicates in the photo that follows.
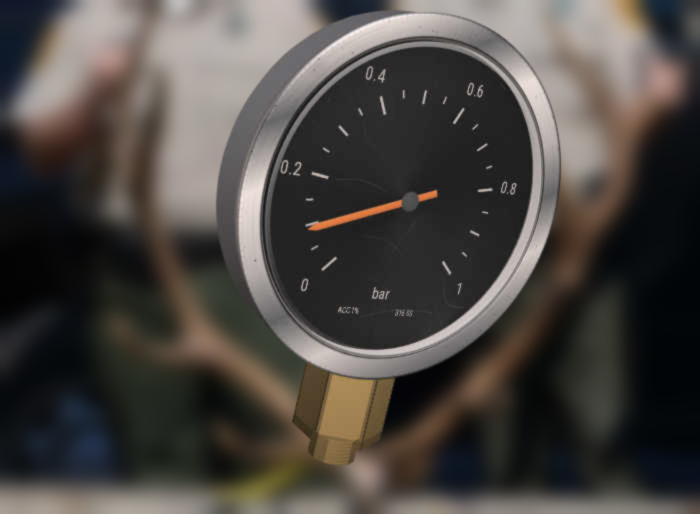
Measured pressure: 0.1 bar
